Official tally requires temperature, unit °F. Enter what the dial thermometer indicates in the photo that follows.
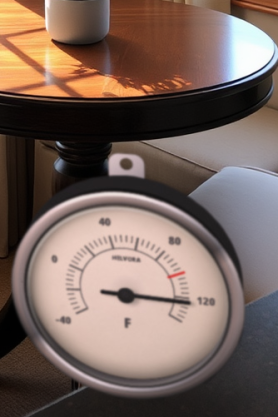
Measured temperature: 120 °F
